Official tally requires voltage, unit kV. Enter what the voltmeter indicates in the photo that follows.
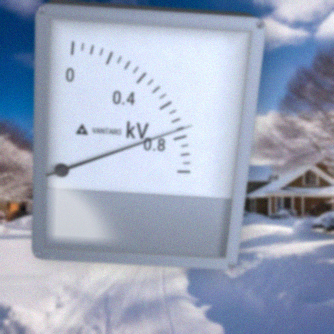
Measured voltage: 0.75 kV
